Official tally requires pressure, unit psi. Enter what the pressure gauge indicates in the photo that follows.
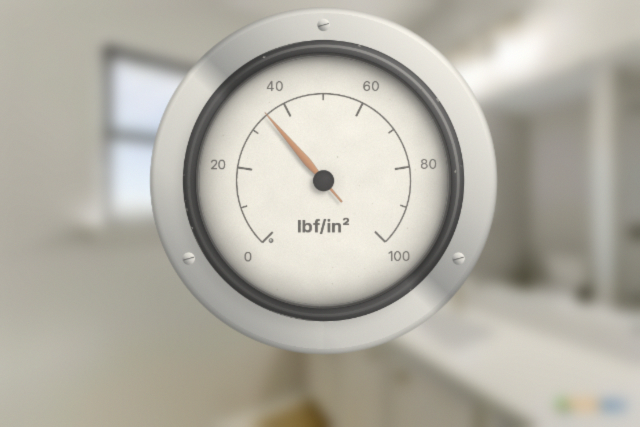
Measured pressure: 35 psi
